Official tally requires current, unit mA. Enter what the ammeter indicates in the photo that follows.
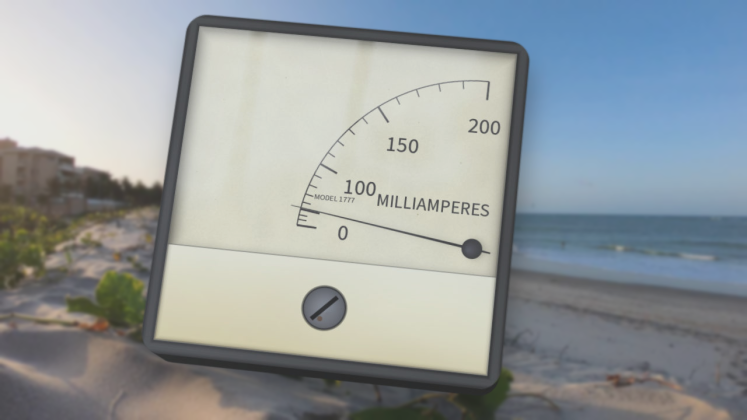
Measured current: 50 mA
